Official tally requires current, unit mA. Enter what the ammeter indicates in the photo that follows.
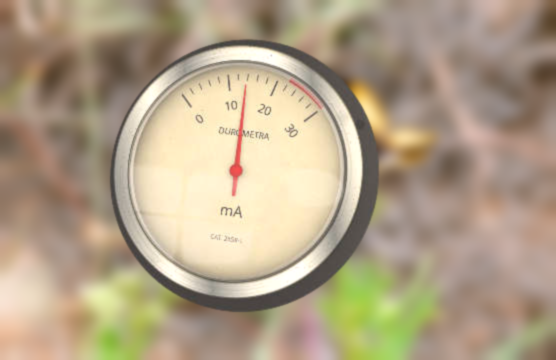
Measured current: 14 mA
